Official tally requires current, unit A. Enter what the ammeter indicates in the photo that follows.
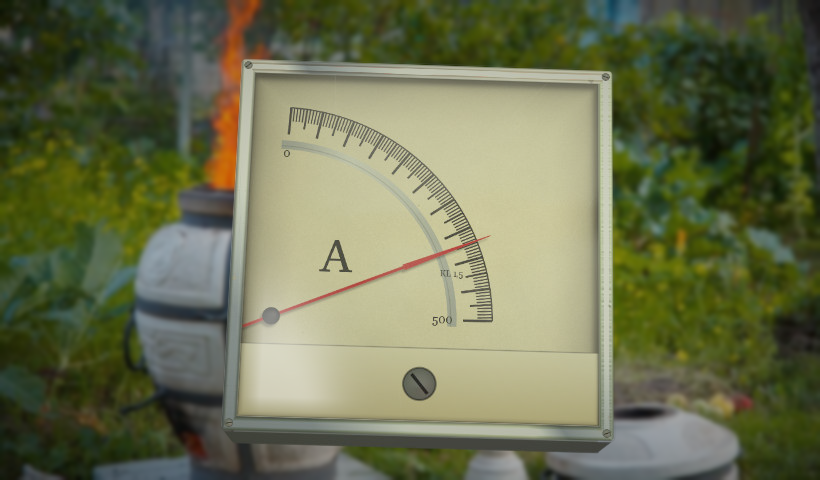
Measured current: 375 A
